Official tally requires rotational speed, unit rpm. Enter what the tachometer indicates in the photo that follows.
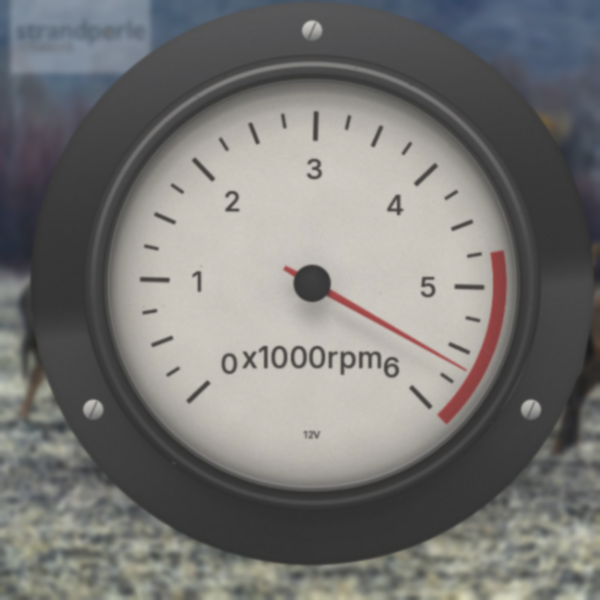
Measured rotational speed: 5625 rpm
